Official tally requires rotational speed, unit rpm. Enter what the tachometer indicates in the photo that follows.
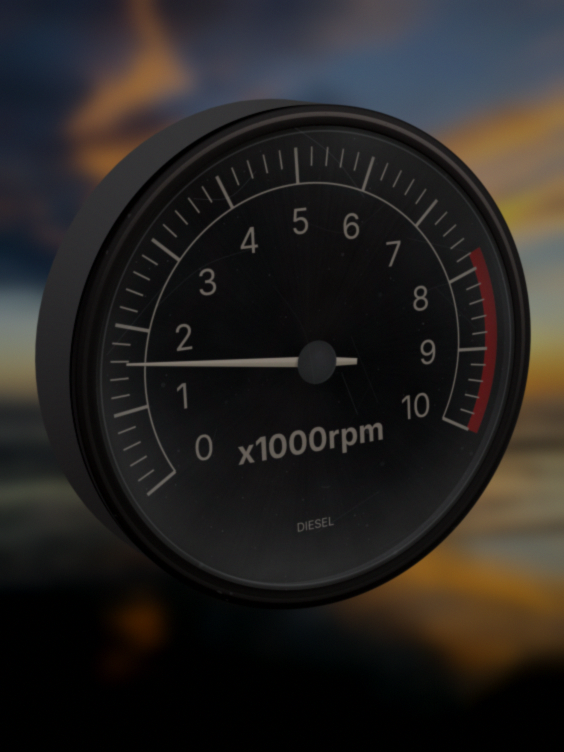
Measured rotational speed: 1600 rpm
